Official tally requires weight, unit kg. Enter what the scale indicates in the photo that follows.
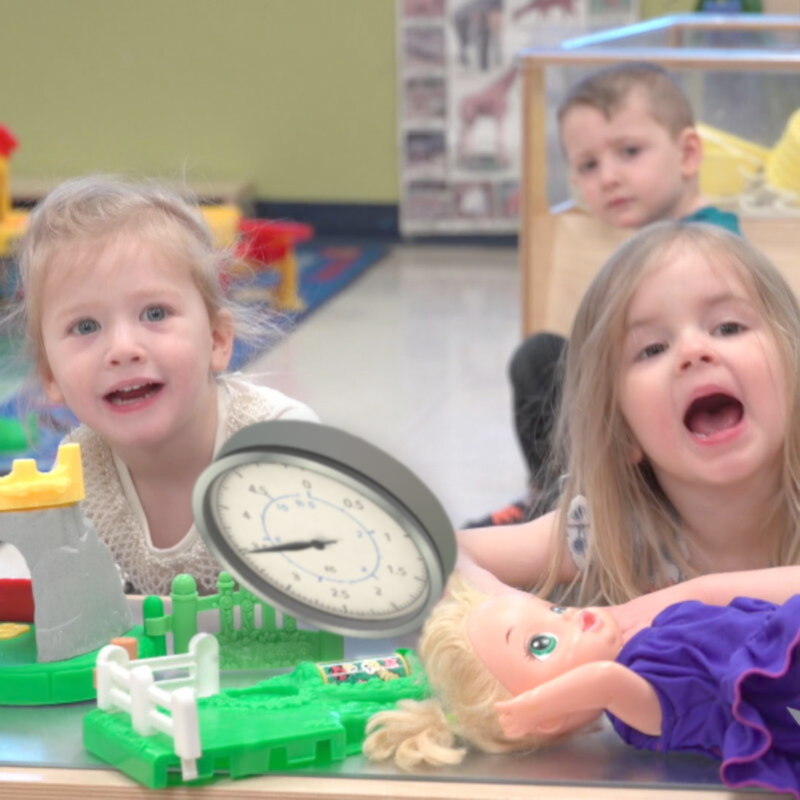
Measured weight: 3.5 kg
